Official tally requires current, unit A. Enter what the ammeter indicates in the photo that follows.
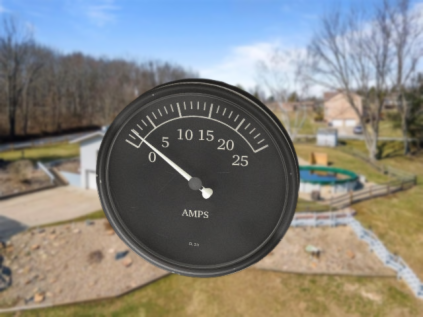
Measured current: 2 A
